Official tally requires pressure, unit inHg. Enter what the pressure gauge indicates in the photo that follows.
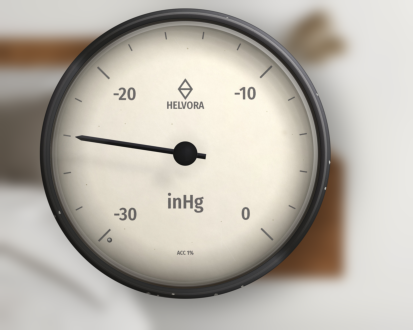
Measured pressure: -24 inHg
